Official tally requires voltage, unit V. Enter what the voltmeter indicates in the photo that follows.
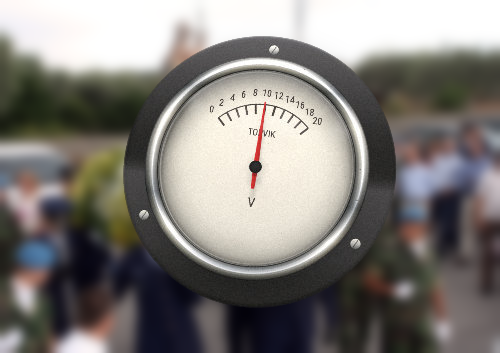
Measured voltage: 10 V
